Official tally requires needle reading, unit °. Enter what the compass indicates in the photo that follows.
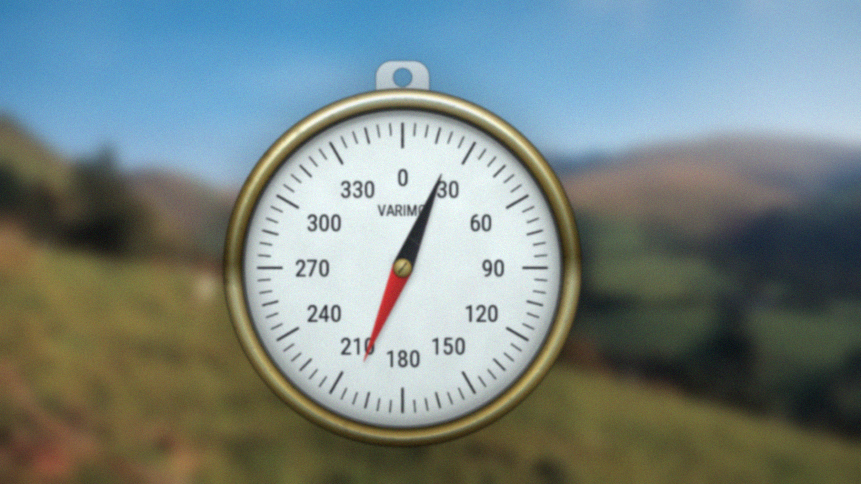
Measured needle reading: 202.5 °
